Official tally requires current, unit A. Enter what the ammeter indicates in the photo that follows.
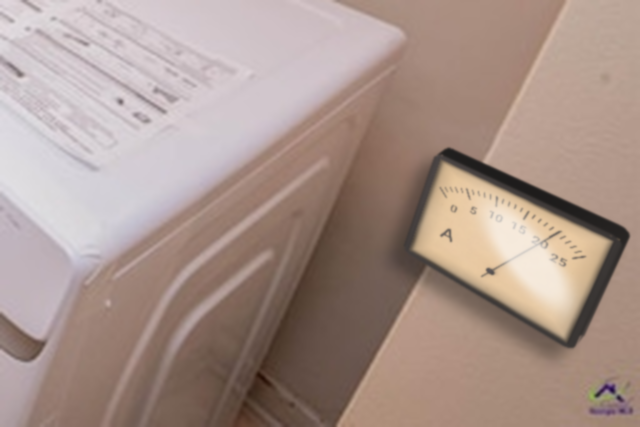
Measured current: 20 A
